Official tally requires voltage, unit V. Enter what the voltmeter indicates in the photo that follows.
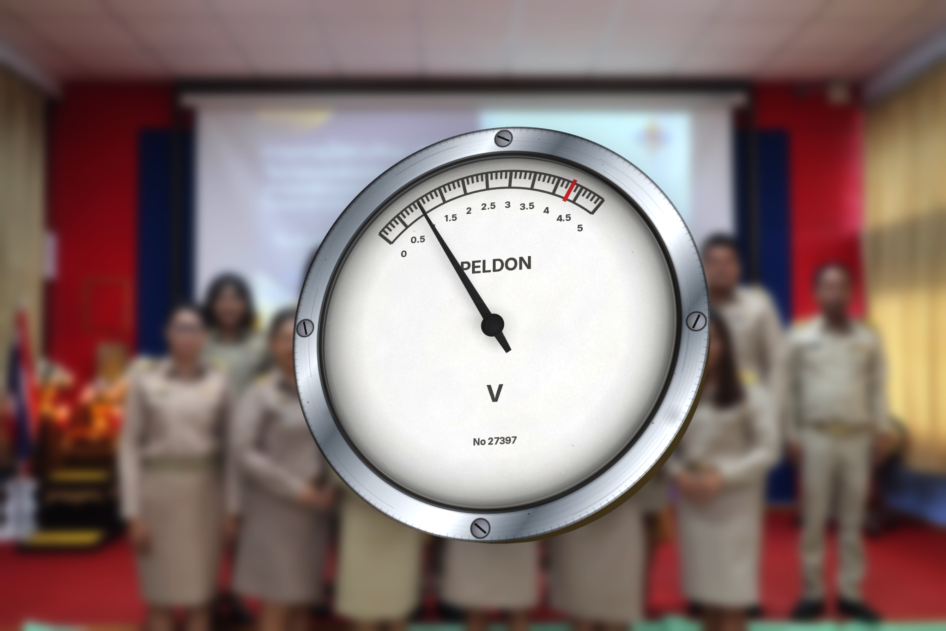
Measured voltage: 1 V
